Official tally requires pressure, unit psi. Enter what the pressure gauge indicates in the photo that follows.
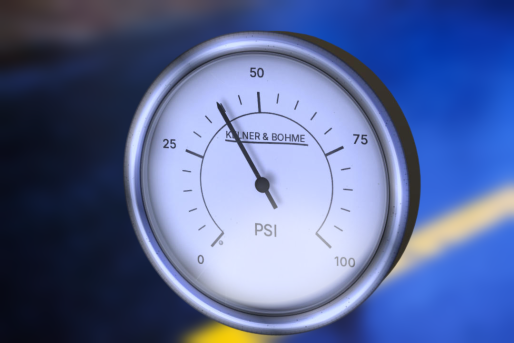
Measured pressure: 40 psi
